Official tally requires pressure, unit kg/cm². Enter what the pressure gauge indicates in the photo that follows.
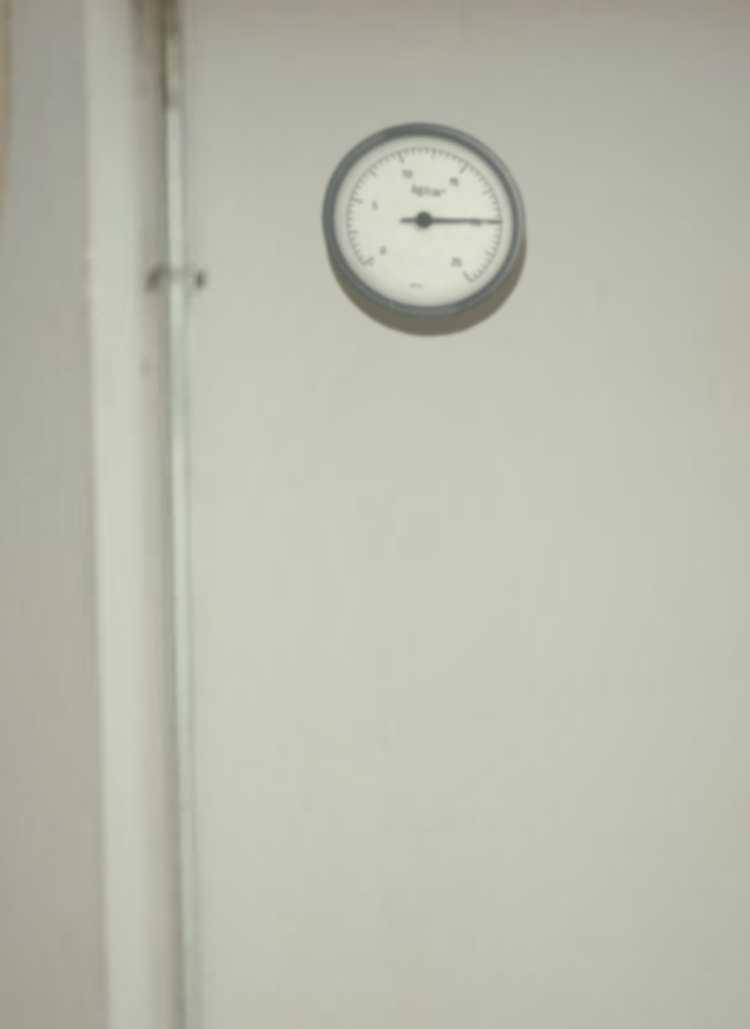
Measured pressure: 20 kg/cm²
